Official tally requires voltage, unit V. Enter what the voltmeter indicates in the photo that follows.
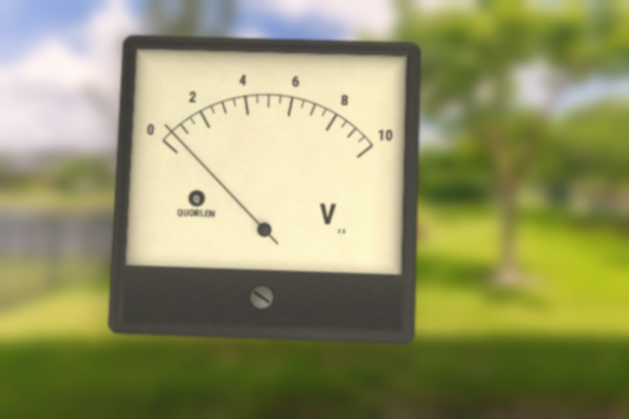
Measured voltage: 0.5 V
